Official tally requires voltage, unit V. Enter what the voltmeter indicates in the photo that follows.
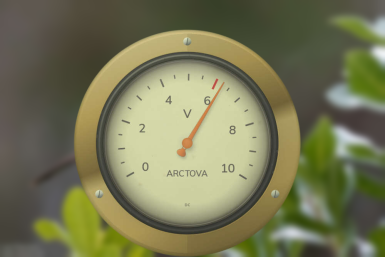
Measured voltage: 6.25 V
